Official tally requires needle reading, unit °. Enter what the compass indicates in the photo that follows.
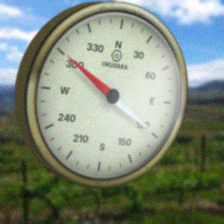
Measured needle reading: 300 °
